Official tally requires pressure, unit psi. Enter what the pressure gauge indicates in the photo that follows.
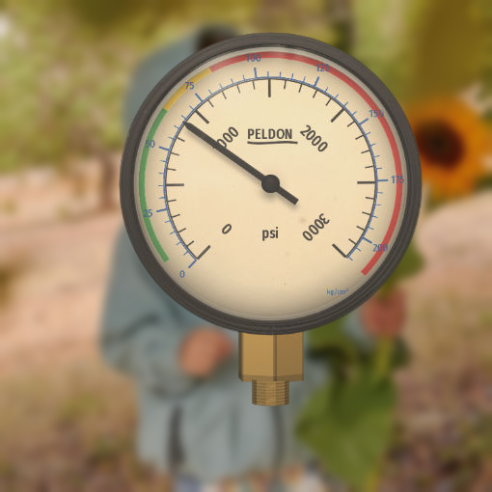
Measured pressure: 900 psi
